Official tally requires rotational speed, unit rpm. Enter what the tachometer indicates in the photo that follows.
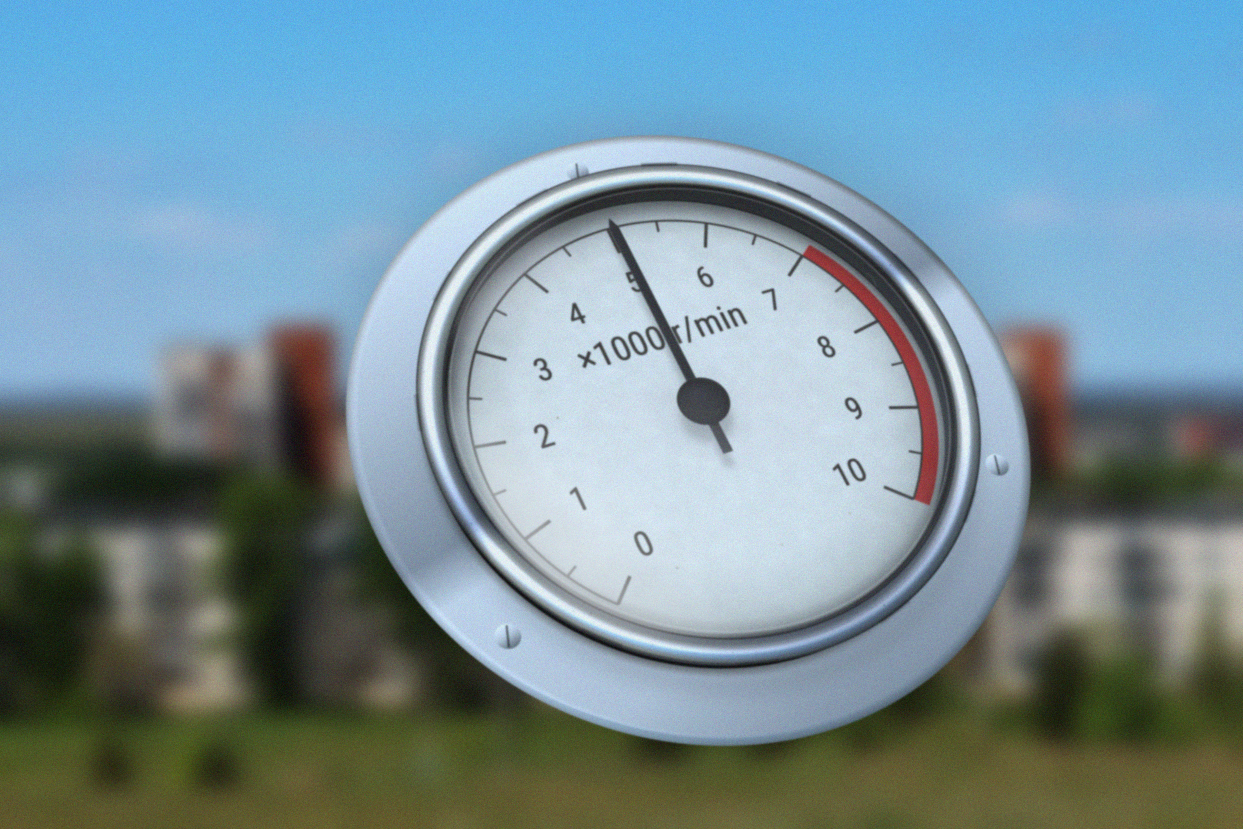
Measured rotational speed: 5000 rpm
